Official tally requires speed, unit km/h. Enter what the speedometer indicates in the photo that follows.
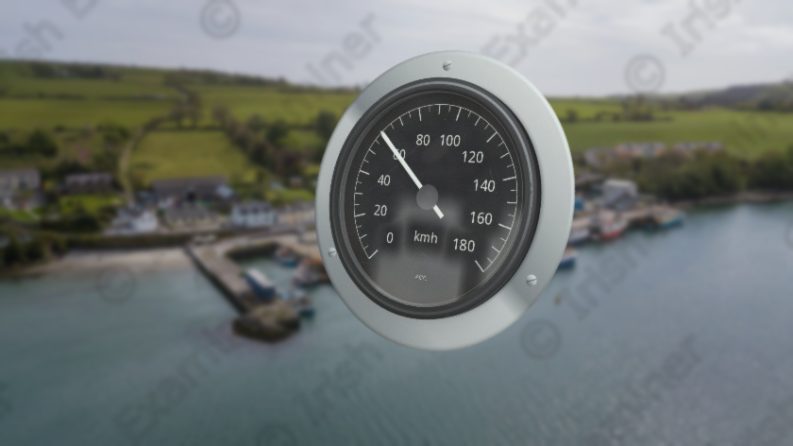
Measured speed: 60 km/h
